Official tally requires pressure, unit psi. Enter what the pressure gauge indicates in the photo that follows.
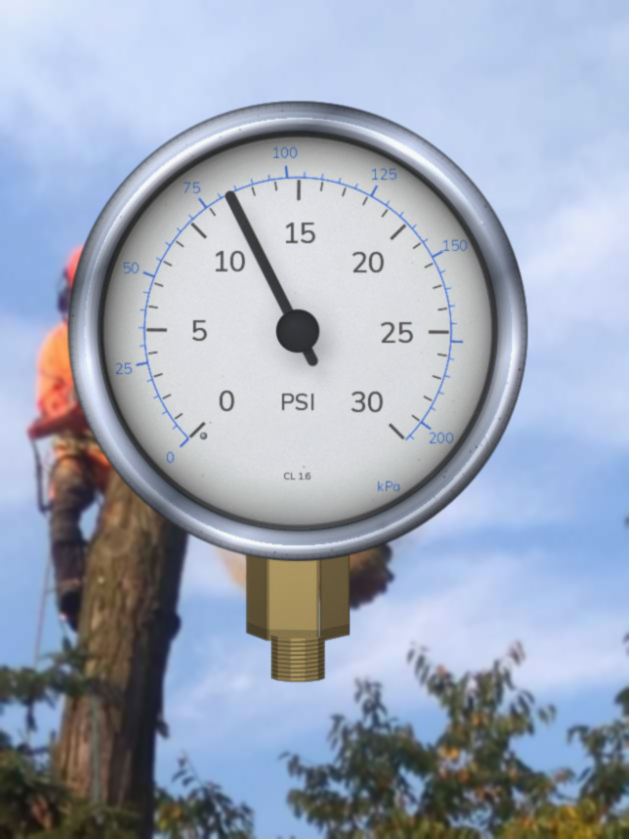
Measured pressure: 12 psi
